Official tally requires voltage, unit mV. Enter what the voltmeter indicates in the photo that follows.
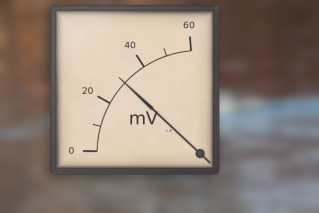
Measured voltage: 30 mV
